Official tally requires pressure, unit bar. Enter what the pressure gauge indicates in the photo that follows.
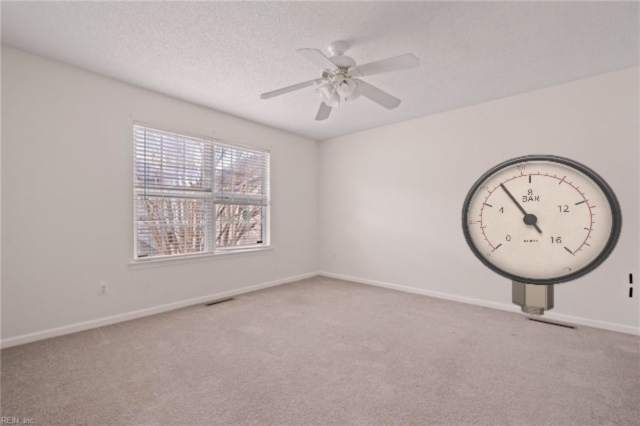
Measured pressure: 6 bar
